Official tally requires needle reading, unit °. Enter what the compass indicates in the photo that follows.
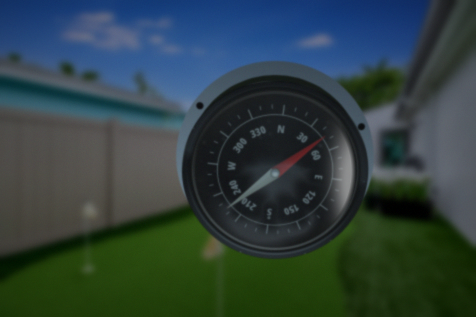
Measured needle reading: 45 °
